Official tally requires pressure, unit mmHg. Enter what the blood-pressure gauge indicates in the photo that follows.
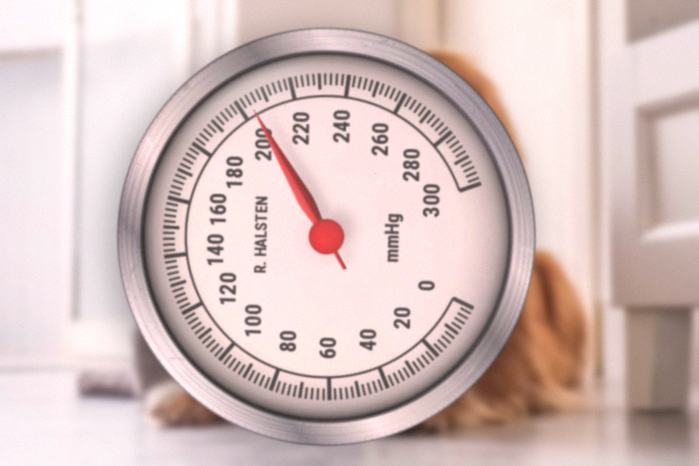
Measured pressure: 204 mmHg
